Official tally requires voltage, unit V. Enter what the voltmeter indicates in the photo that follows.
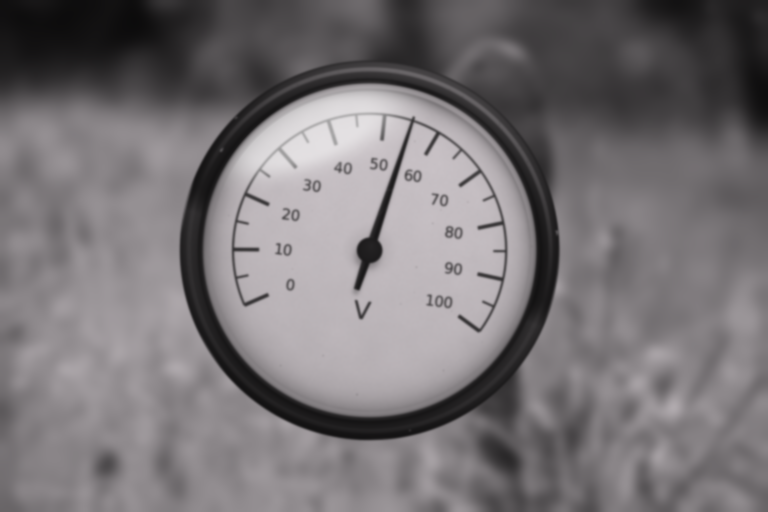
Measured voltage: 55 V
